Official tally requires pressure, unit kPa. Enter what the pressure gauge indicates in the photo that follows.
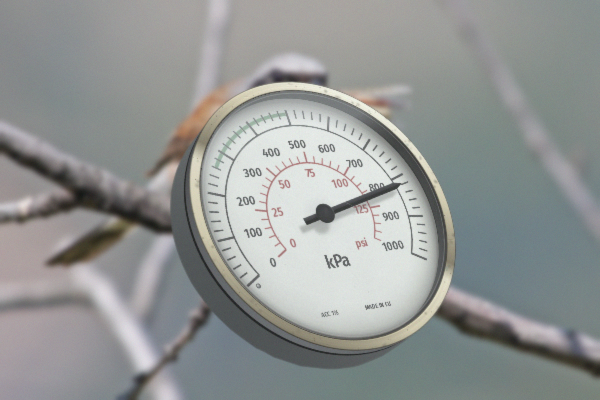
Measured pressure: 820 kPa
